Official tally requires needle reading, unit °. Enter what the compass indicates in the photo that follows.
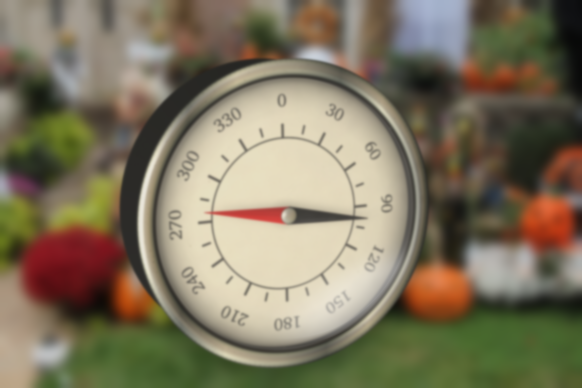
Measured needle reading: 277.5 °
